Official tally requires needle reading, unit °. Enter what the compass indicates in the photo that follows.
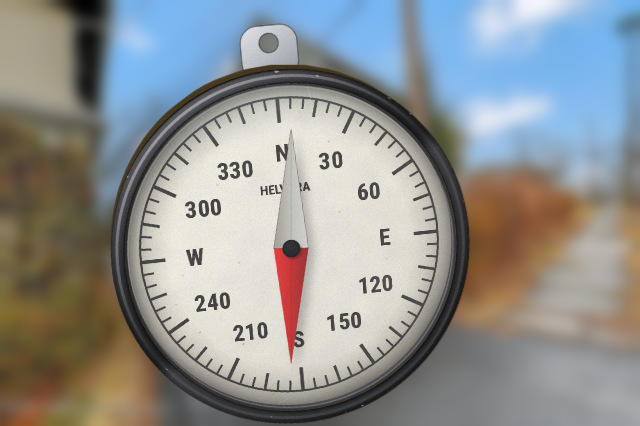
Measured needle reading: 185 °
